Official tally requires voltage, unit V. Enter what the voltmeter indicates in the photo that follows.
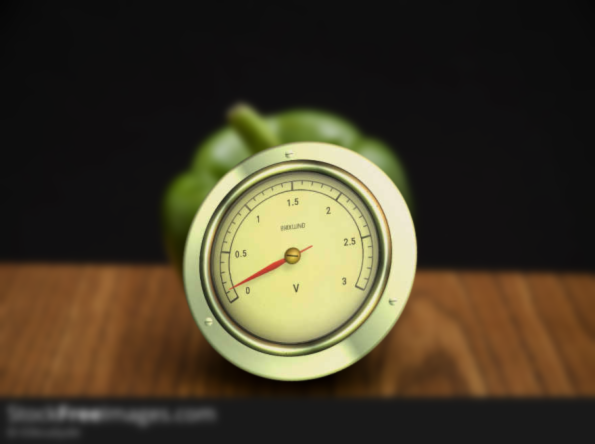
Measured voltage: 0.1 V
